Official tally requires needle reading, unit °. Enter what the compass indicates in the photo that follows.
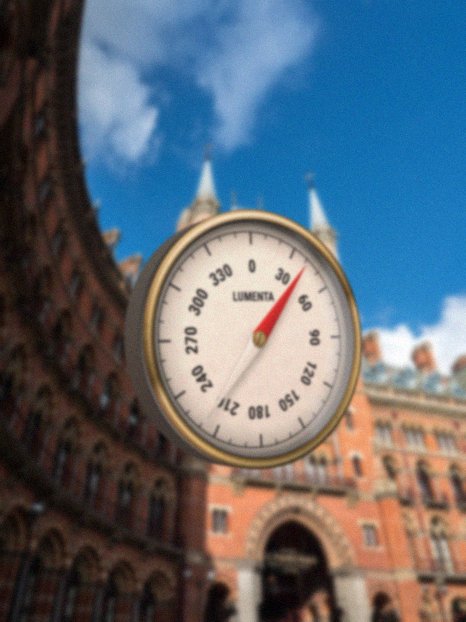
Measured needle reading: 40 °
